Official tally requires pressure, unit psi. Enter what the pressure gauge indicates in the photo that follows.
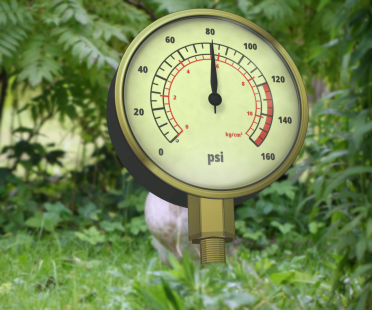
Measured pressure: 80 psi
